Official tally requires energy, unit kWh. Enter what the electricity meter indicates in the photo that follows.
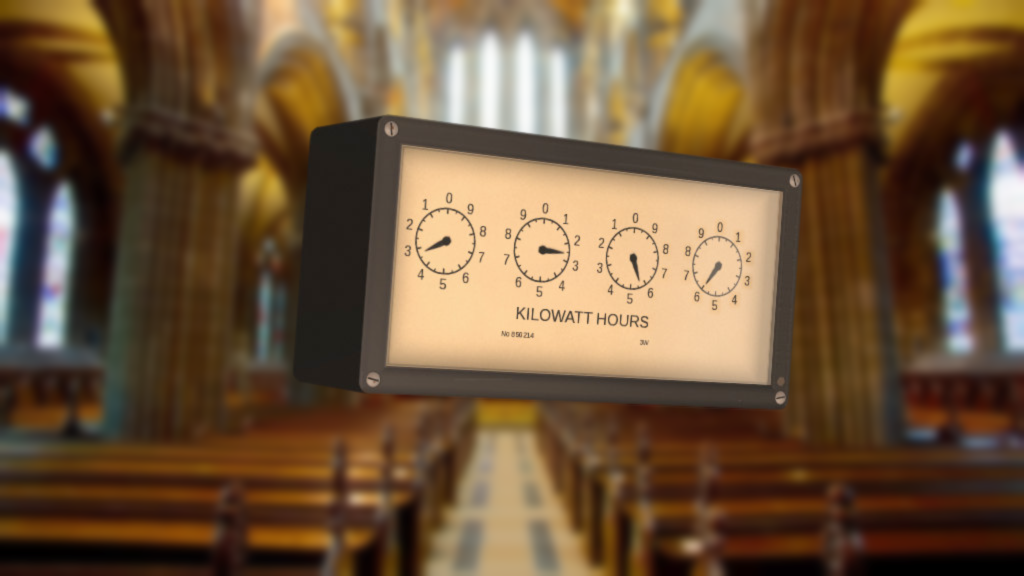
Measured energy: 3256 kWh
